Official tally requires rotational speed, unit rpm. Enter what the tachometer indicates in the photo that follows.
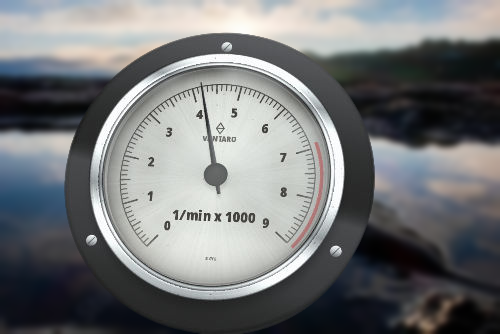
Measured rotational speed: 4200 rpm
